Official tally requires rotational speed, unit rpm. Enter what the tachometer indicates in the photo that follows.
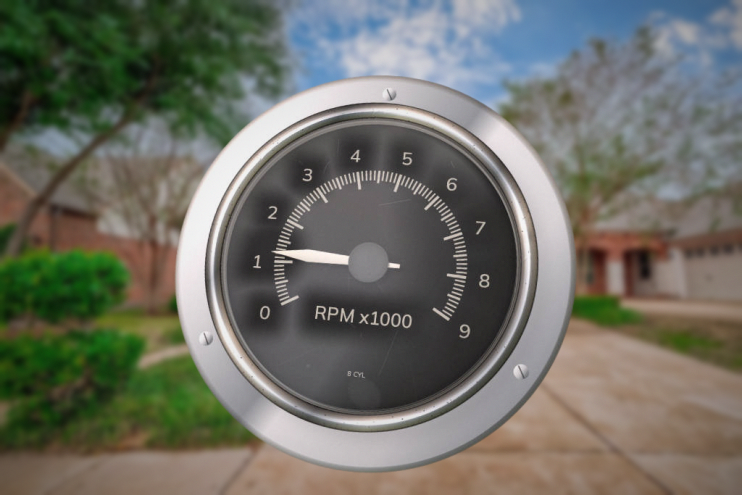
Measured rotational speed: 1200 rpm
